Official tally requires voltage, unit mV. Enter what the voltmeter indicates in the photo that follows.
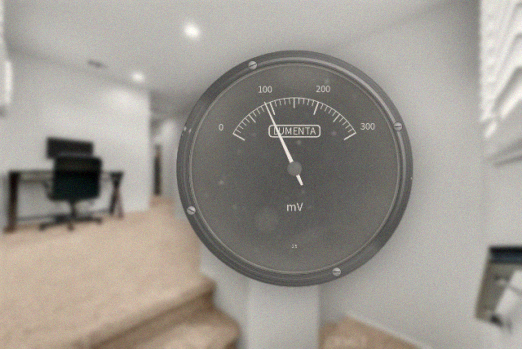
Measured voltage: 90 mV
